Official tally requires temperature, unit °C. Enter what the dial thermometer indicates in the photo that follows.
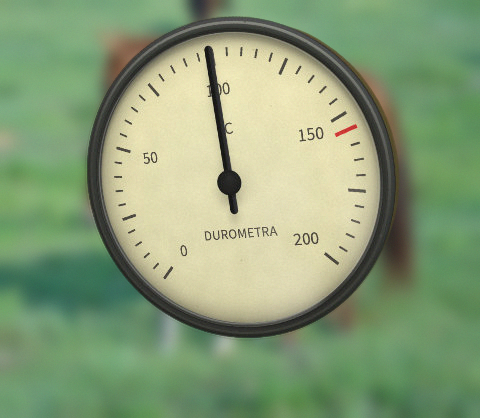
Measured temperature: 100 °C
